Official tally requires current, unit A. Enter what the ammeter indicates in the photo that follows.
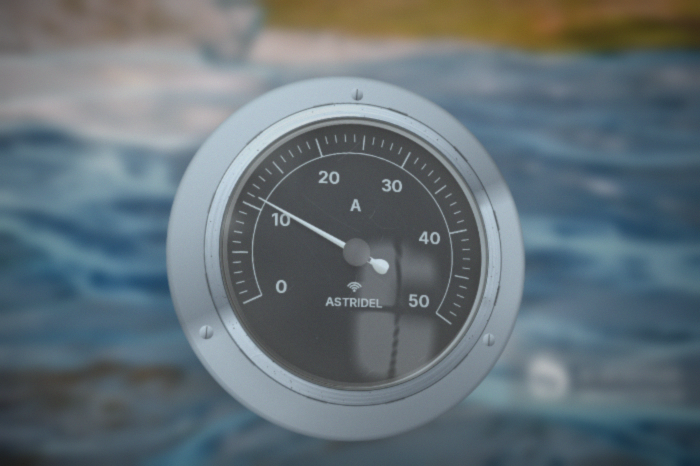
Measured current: 11 A
